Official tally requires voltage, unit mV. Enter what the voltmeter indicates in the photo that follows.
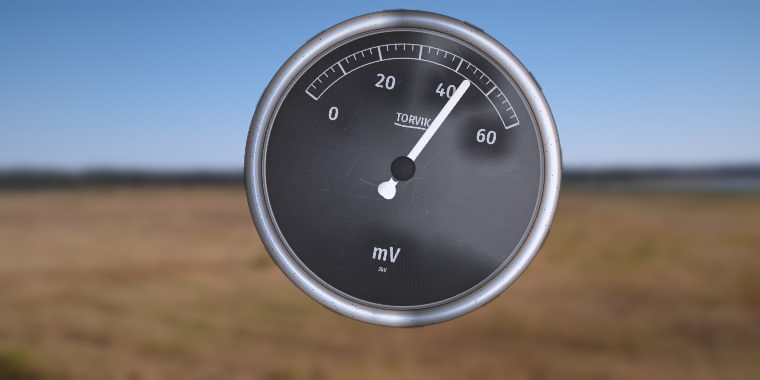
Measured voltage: 44 mV
